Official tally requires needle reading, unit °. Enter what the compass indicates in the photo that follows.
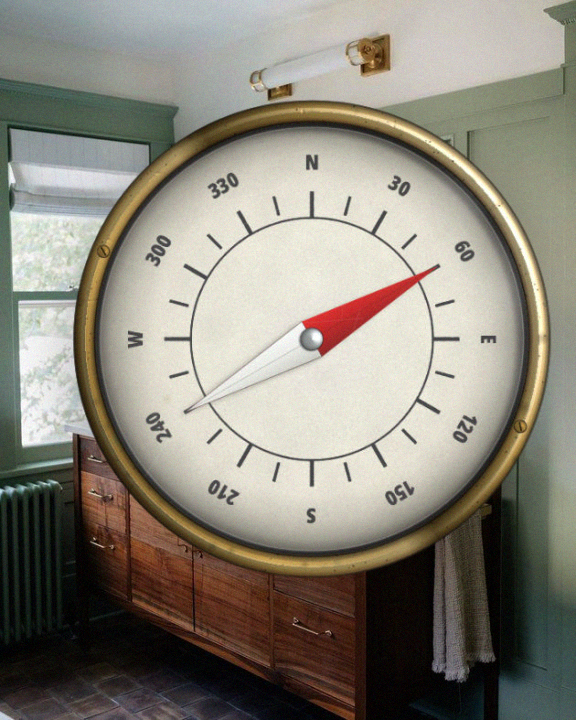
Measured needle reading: 60 °
